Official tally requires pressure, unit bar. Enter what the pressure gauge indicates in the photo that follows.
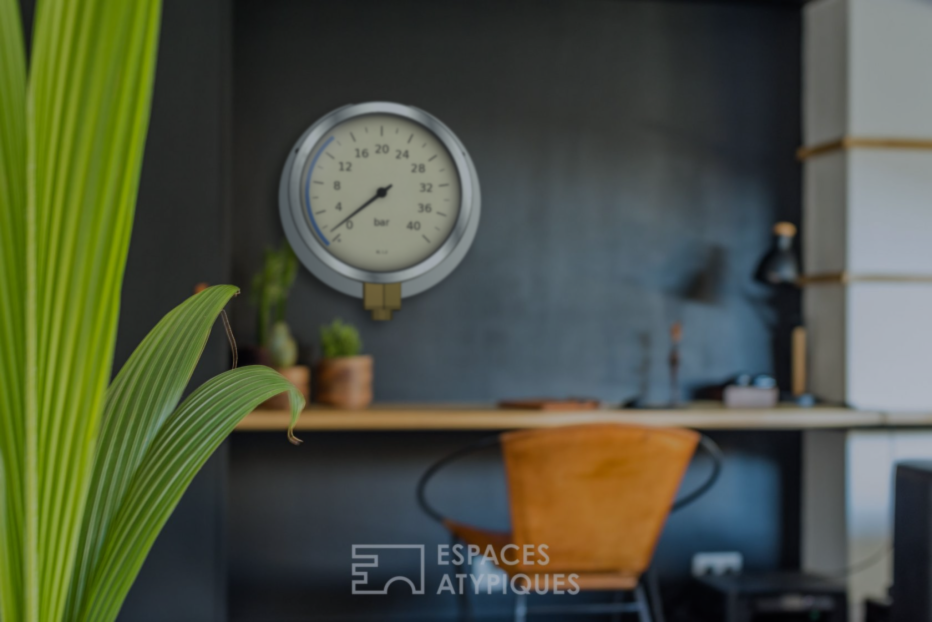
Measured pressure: 1 bar
